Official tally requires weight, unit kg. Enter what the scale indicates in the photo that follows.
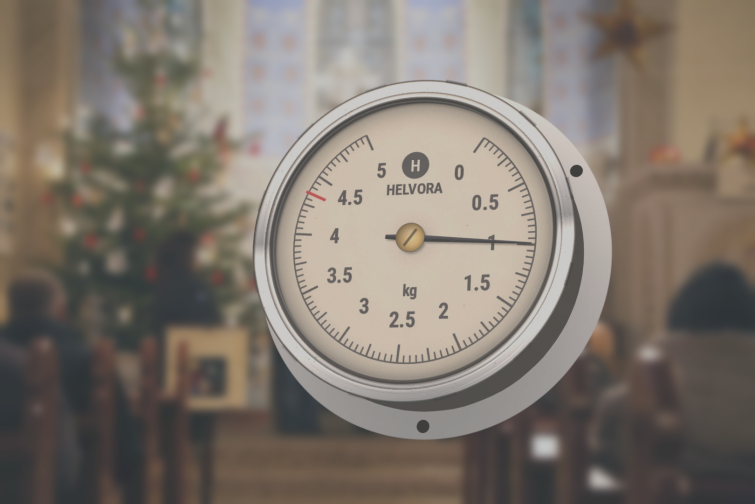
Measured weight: 1 kg
